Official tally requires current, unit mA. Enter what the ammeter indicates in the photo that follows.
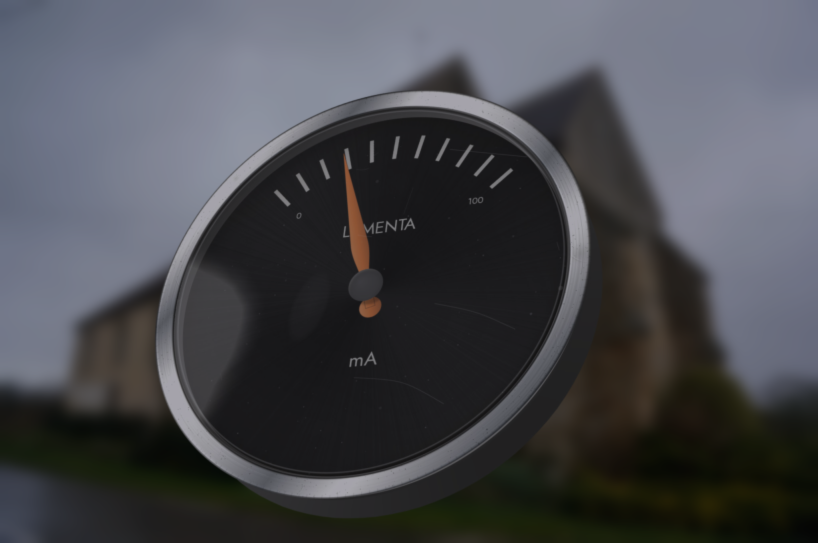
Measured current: 30 mA
